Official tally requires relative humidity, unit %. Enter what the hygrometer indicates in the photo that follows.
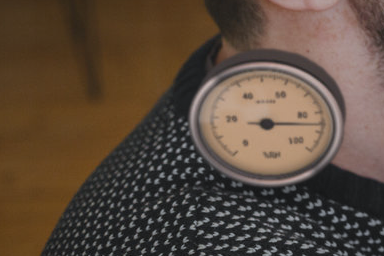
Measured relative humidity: 85 %
